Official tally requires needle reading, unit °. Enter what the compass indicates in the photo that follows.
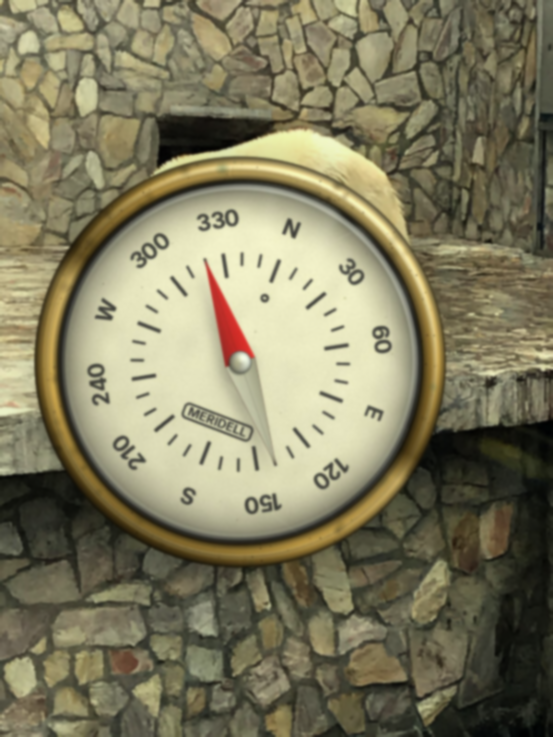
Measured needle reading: 320 °
